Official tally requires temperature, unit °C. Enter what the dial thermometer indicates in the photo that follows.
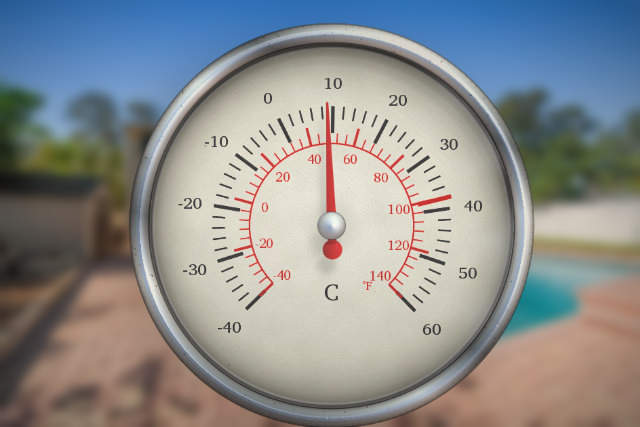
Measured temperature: 9 °C
